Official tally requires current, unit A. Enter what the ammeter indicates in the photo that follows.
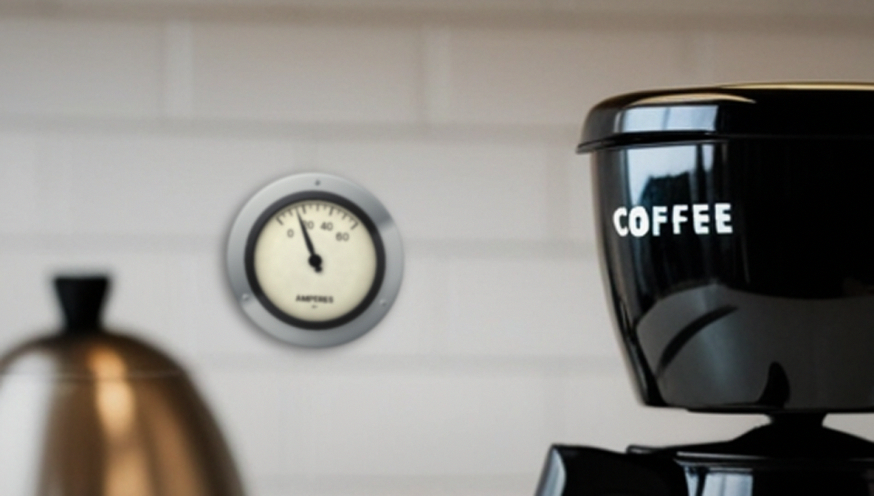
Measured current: 15 A
